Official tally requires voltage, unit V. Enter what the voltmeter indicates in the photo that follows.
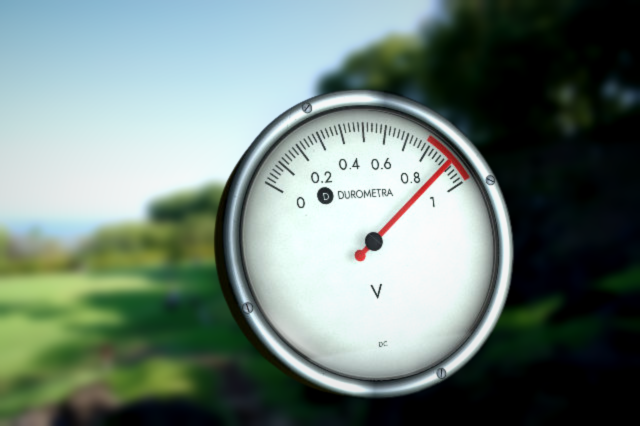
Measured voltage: 0.9 V
